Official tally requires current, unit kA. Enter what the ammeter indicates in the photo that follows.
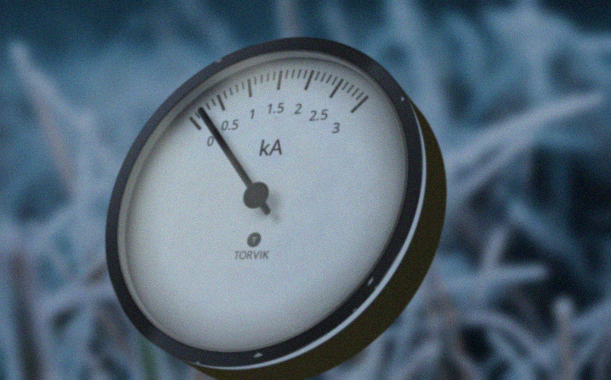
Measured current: 0.2 kA
